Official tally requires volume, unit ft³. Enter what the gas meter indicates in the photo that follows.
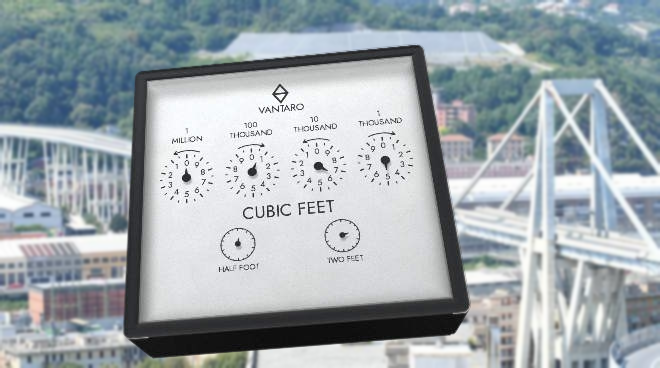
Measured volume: 6500 ft³
